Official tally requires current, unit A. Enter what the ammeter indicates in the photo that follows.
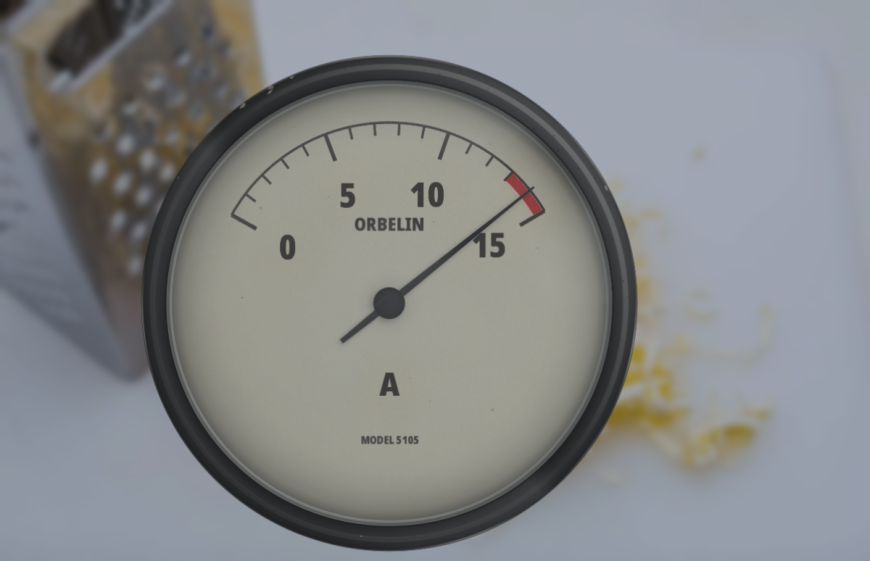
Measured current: 14 A
